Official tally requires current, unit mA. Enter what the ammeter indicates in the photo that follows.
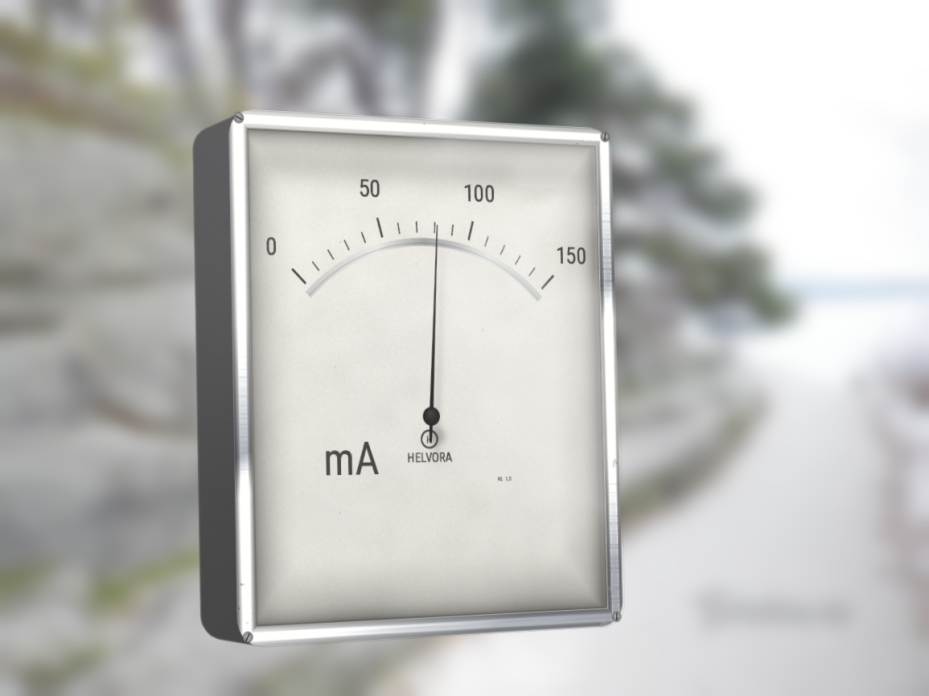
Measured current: 80 mA
